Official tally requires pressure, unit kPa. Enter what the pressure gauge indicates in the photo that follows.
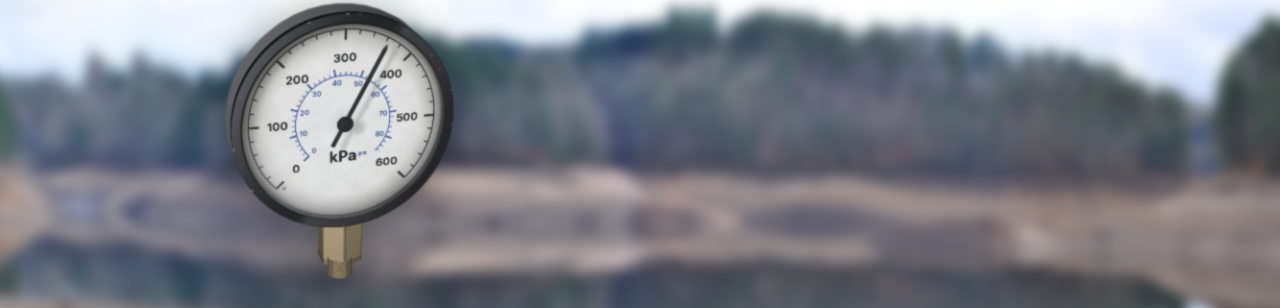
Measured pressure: 360 kPa
